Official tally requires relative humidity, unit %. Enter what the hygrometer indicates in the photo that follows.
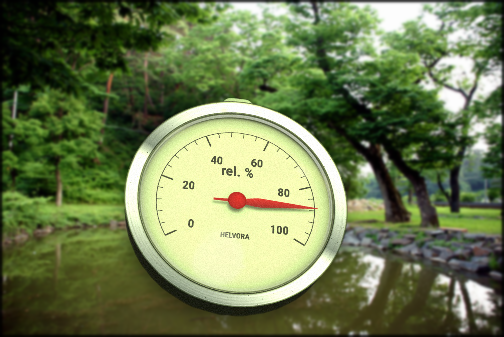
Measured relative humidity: 88 %
